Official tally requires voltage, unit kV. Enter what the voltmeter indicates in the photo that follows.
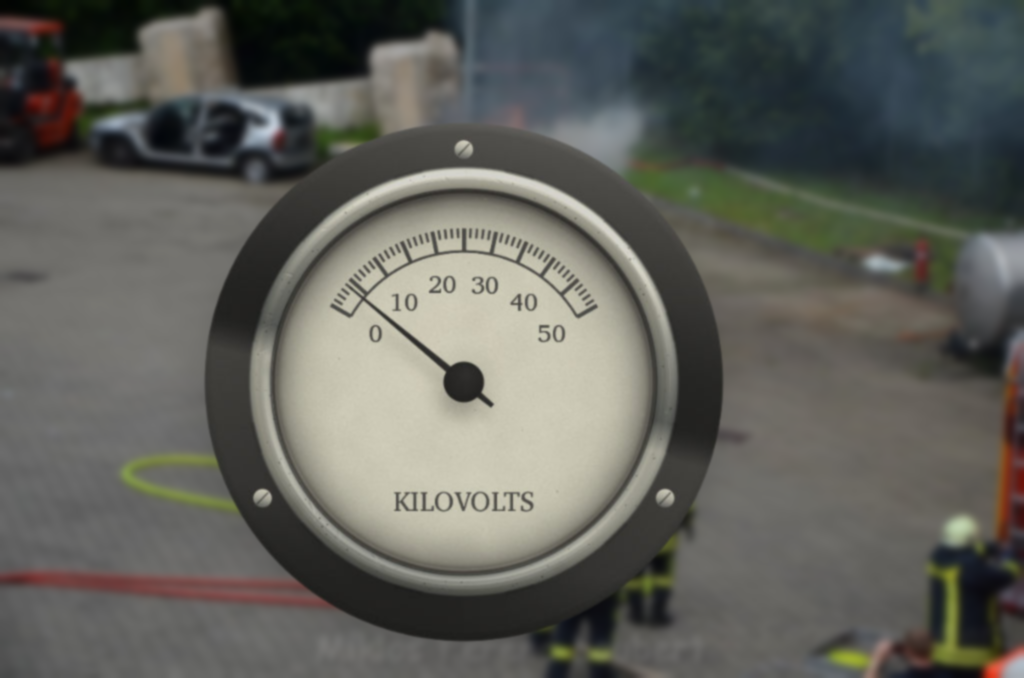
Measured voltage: 4 kV
